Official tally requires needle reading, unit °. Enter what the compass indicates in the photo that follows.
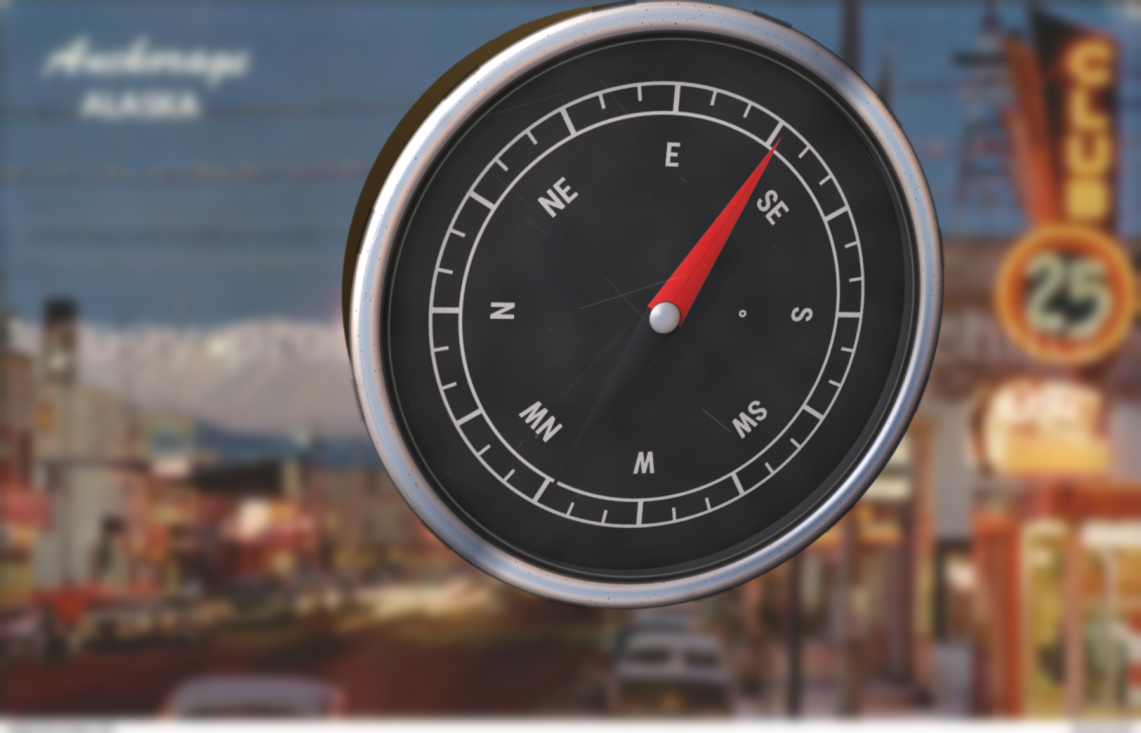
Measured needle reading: 120 °
